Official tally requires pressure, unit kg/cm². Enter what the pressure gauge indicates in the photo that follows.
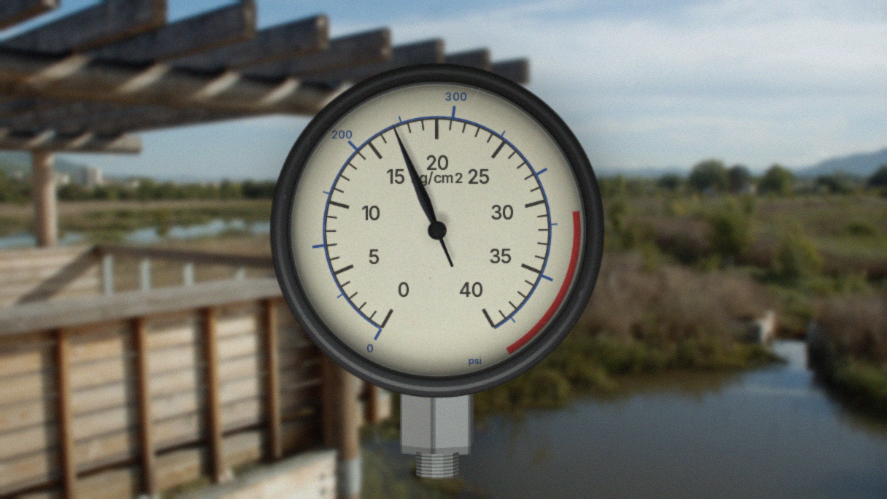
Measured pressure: 17 kg/cm²
